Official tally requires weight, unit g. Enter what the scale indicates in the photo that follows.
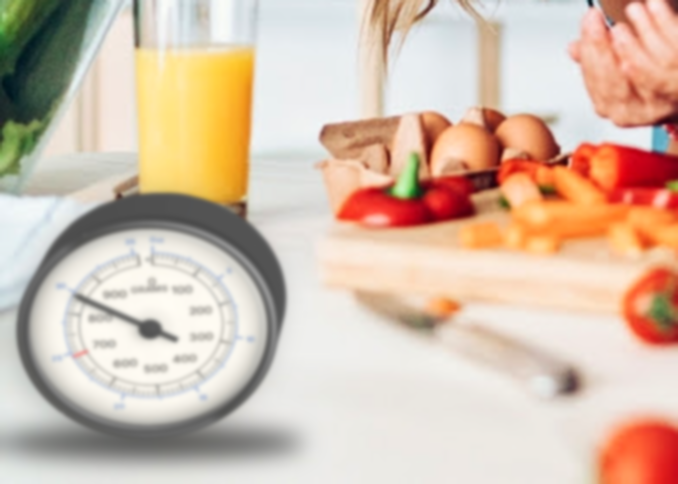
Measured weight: 850 g
